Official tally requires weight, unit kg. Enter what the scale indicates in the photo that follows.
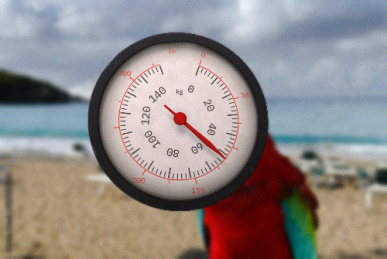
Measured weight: 52 kg
